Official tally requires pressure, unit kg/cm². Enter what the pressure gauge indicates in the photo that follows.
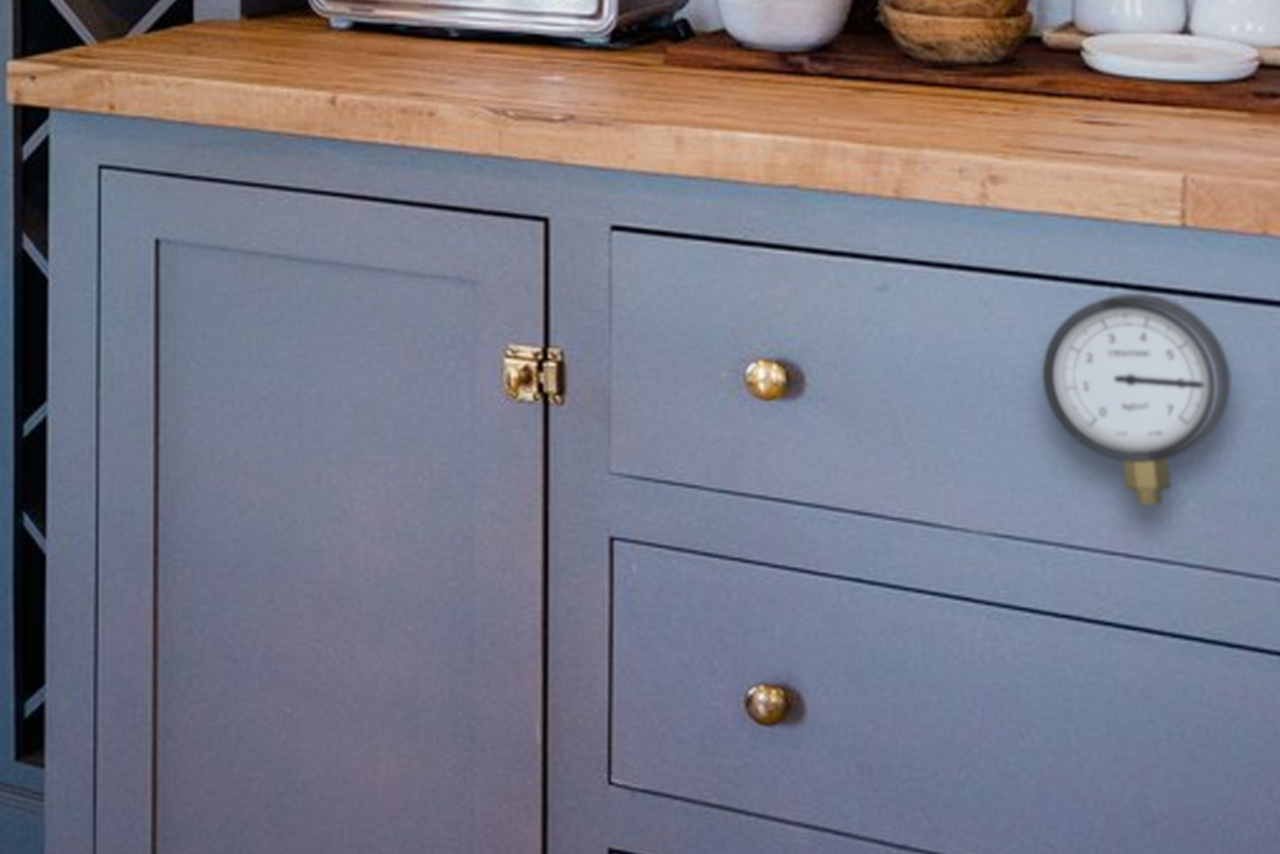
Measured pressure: 6 kg/cm²
